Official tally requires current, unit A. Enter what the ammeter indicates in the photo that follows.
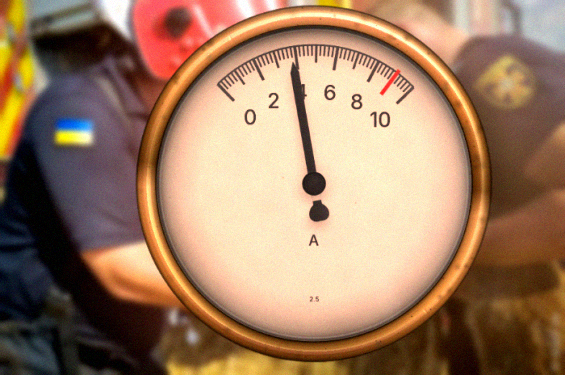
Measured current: 3.8 A
